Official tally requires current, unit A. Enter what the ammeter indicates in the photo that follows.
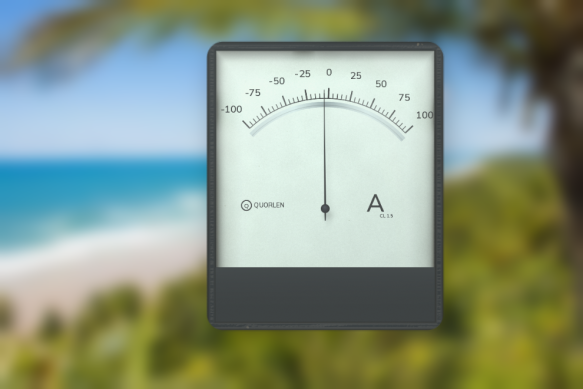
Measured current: -5 A
